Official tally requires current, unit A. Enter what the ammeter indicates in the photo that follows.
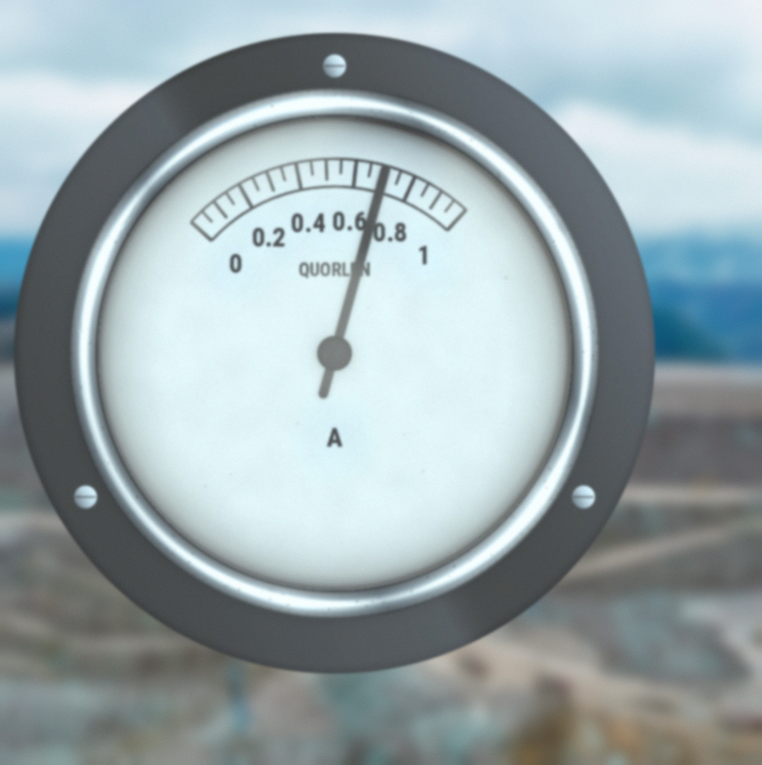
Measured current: 0.7 A
